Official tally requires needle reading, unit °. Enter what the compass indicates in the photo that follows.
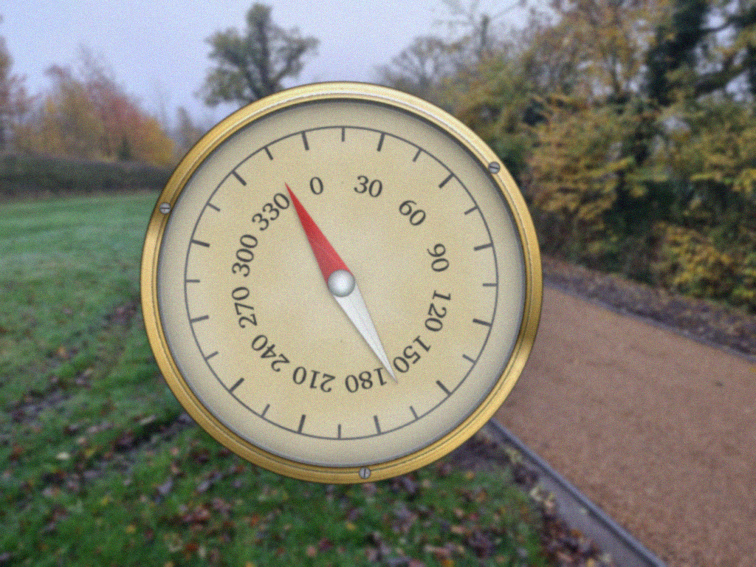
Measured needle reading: 345 °
